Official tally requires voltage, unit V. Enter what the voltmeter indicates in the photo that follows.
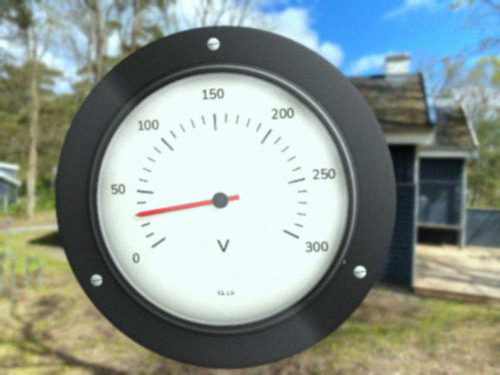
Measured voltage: 30 V
